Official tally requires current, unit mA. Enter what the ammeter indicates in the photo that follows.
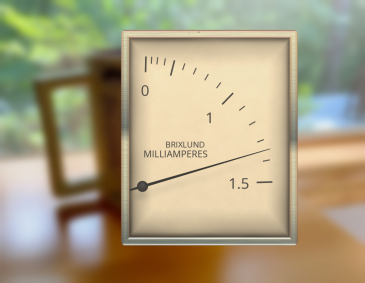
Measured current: 1.35 mA
